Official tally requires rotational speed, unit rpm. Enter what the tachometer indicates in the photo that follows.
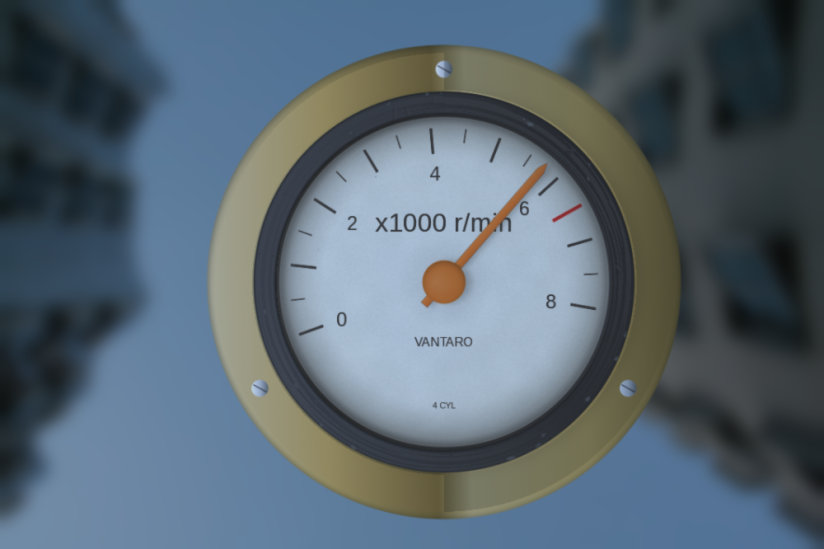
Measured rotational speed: 5750 rpm
